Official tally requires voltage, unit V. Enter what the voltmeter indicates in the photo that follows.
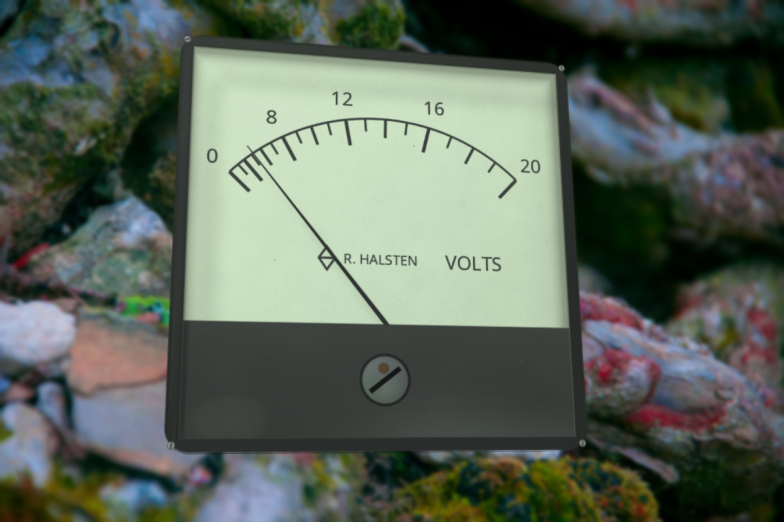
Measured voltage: 5 V
